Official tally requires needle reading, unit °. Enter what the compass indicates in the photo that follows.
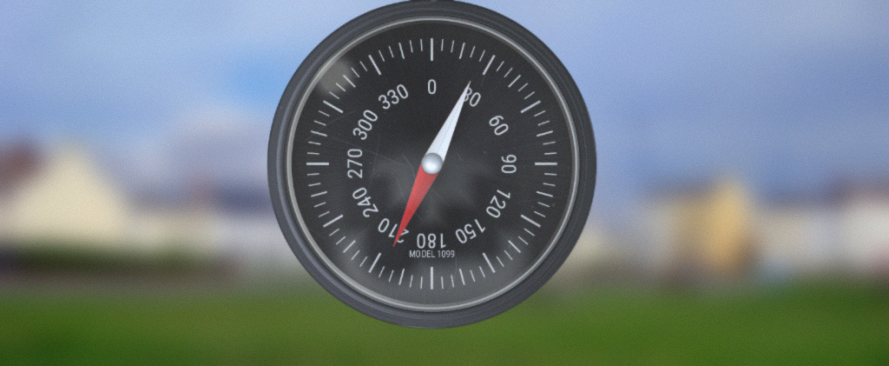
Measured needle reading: 205 °
